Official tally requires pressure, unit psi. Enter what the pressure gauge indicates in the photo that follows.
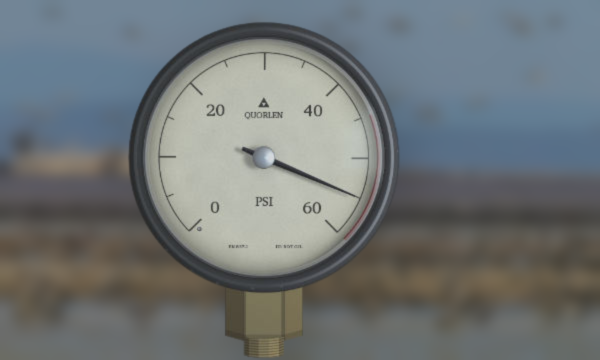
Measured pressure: 55 psi
